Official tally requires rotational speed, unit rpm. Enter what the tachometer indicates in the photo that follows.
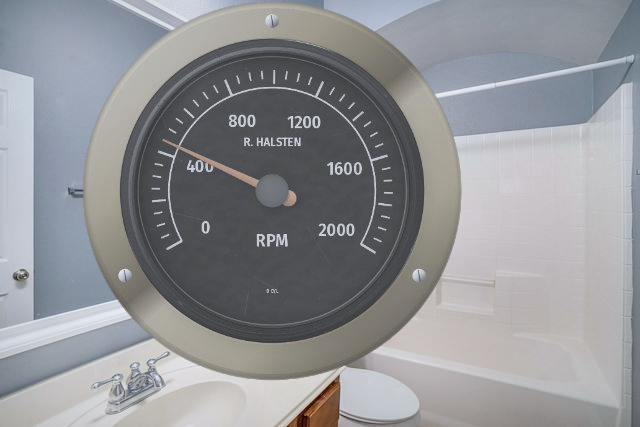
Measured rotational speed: 450 rpm
